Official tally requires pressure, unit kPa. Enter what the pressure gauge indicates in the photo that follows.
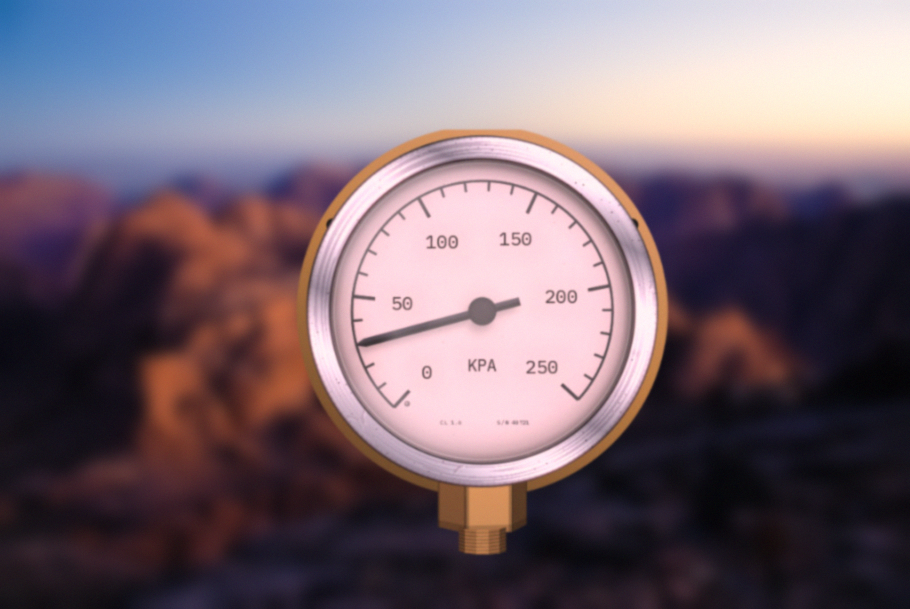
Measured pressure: 30 kPa
